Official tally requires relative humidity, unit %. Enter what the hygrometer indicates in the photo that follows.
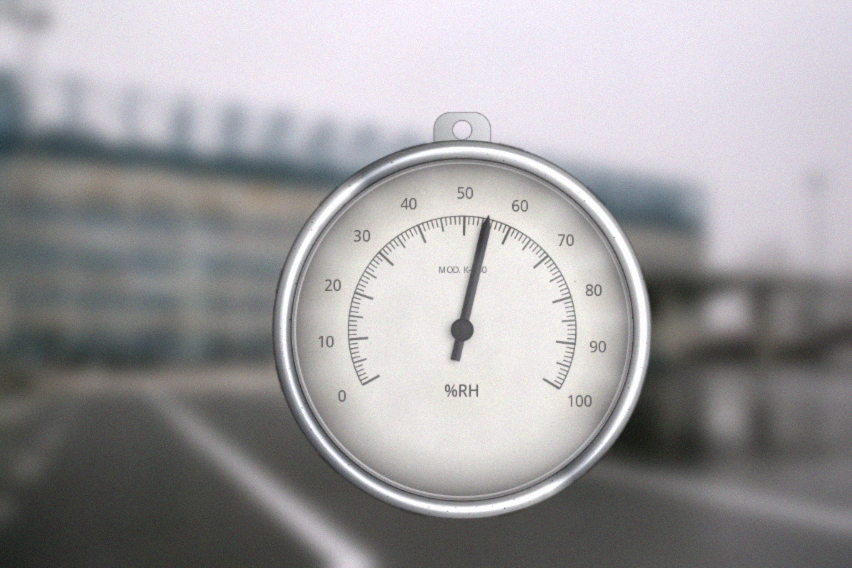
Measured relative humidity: 55 %
